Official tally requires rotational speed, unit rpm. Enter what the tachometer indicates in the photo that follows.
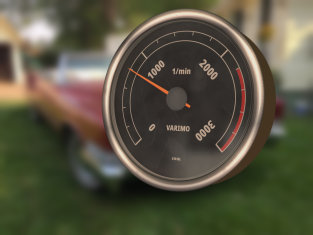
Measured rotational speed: 800 rpm
